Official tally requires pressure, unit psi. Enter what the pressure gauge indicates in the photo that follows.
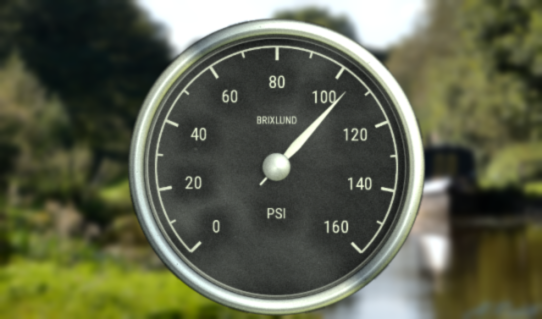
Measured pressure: 105 psi
